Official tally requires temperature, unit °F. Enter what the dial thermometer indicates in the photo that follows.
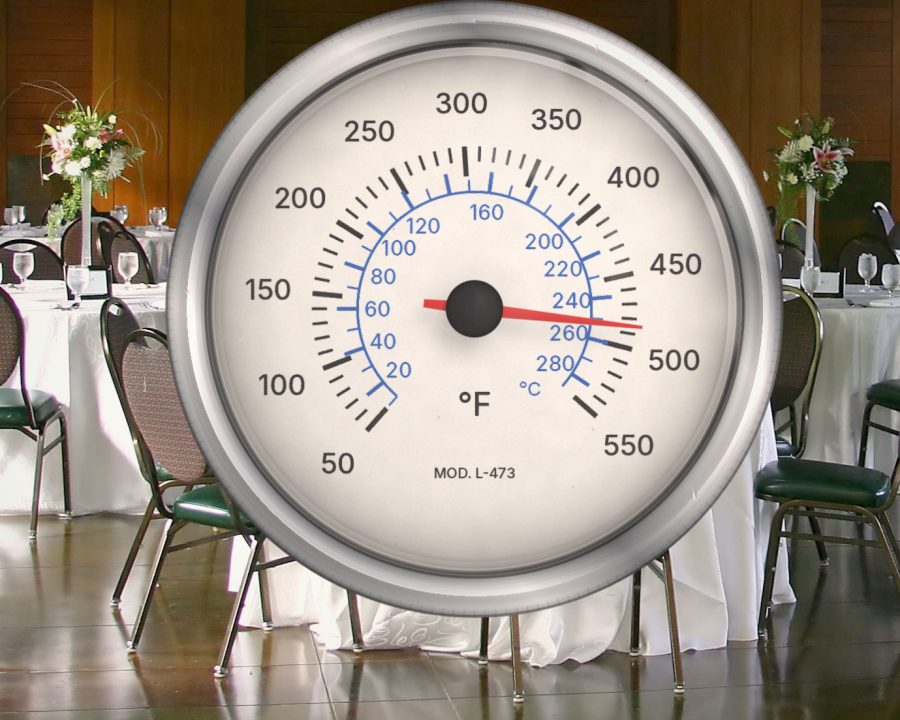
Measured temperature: 485 °F
